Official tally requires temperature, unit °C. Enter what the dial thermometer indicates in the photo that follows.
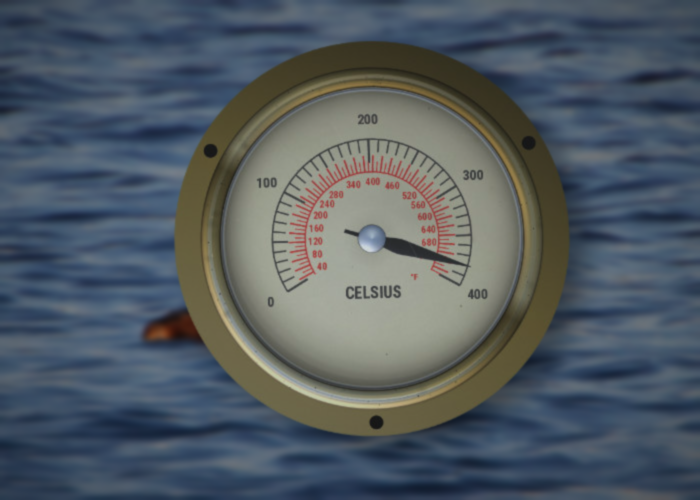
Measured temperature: 380 °C
